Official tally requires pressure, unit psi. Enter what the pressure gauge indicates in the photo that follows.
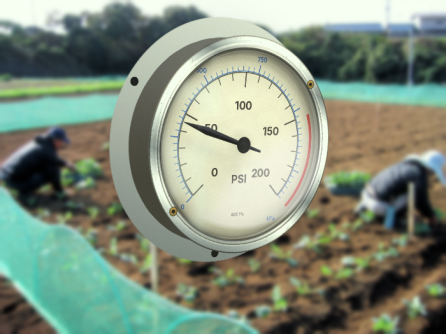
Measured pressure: 45 psi
